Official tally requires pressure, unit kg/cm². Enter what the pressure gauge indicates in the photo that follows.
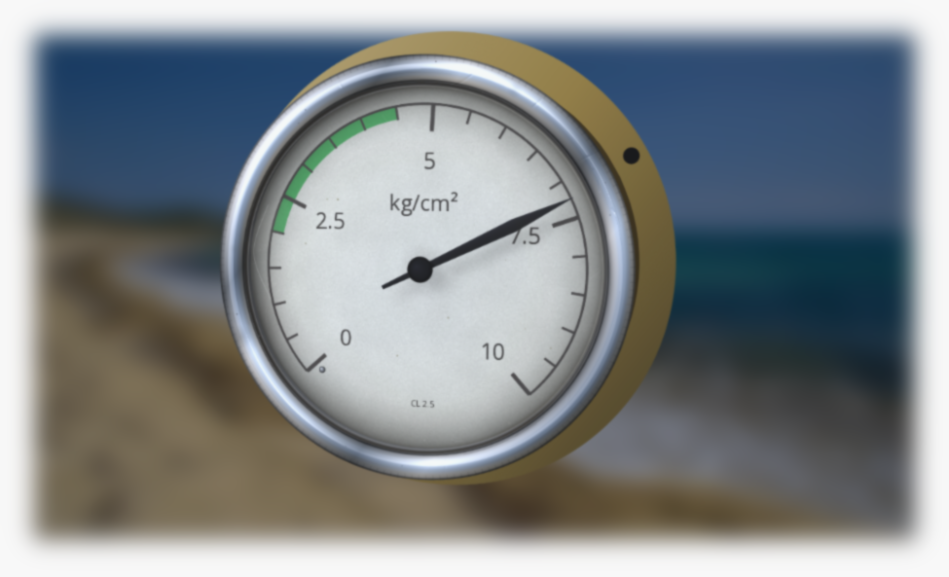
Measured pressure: 7.25 kg/cm²
